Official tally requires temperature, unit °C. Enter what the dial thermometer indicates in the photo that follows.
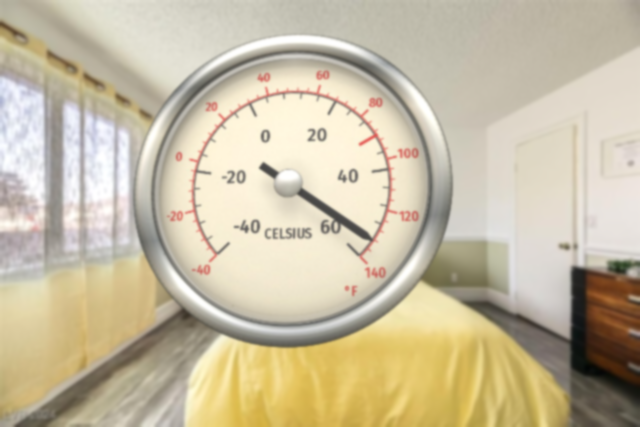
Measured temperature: 56 °C
